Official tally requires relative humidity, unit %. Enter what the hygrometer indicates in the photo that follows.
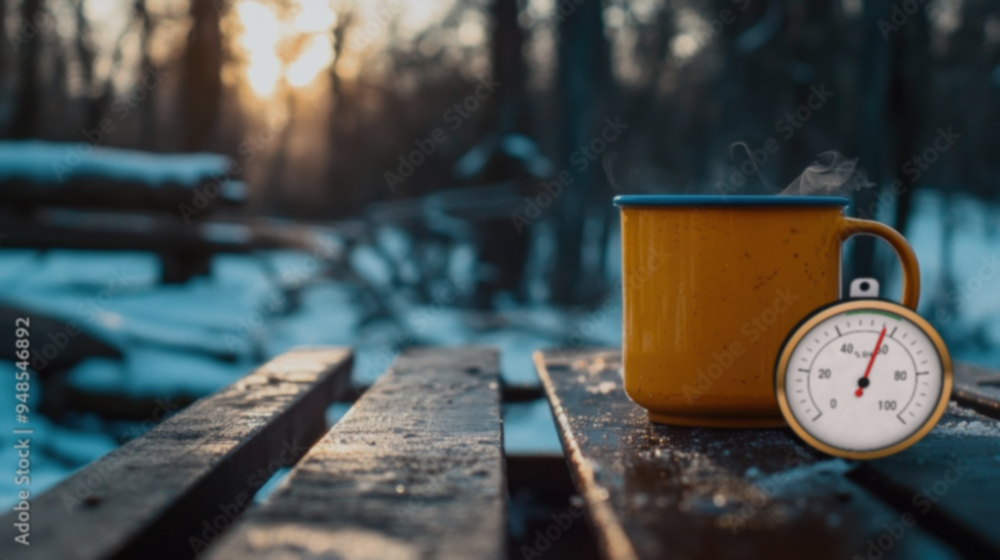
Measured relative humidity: 56 %
